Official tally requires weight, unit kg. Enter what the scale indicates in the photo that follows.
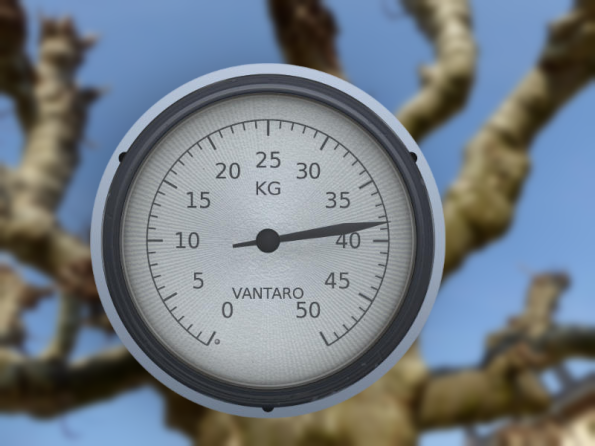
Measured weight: 38.5 kg
